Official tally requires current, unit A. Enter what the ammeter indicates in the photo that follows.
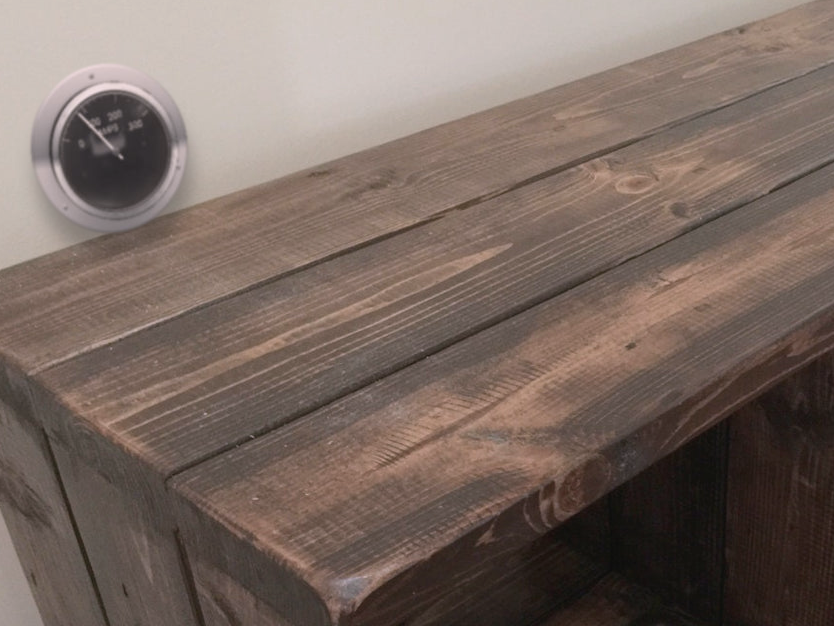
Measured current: 80 A
